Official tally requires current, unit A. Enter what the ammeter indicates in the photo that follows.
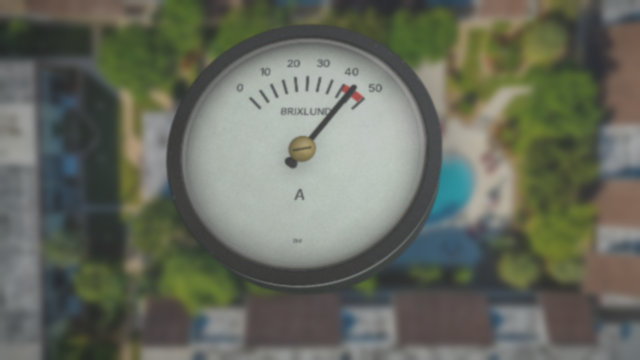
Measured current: 45 A
